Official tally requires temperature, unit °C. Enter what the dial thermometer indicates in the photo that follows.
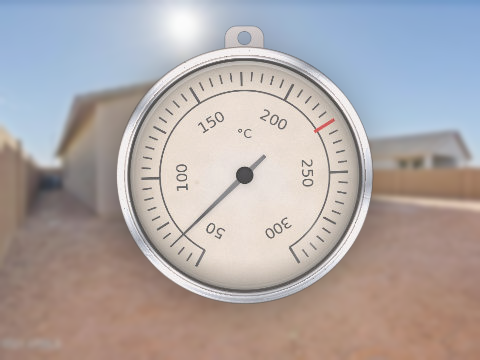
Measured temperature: 65 °C
